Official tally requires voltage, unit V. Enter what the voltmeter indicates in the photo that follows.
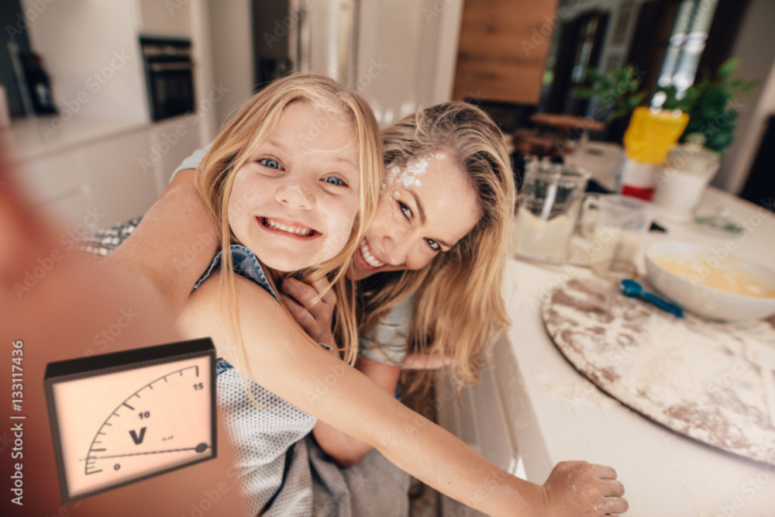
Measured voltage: 4 V
